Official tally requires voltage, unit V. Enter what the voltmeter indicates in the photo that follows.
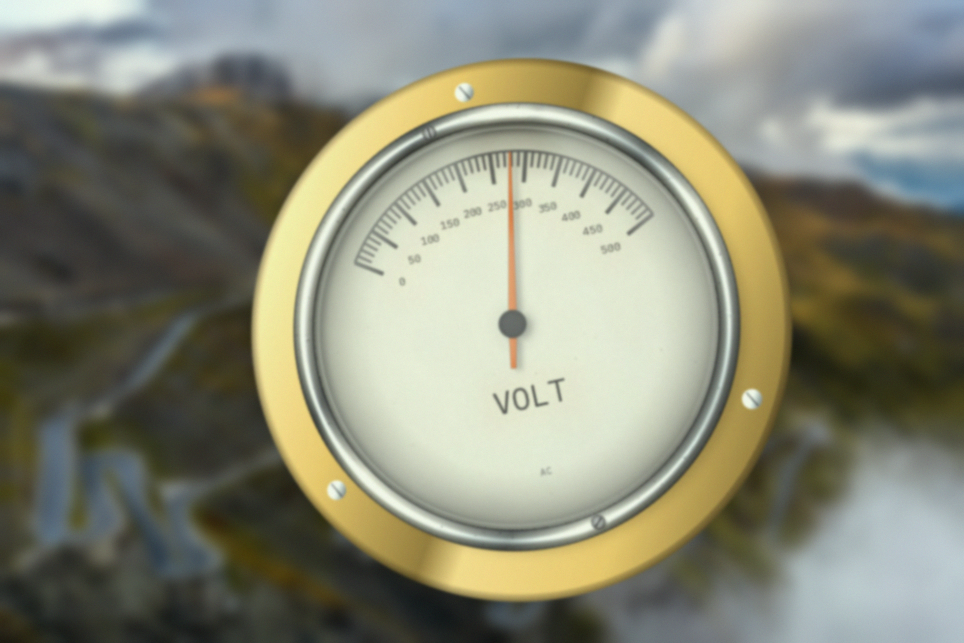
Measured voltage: 280 V
